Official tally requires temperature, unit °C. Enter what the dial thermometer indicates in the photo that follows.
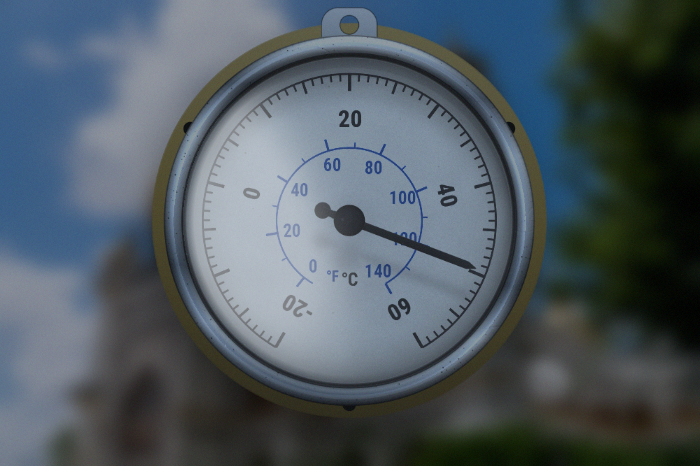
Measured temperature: 49.5 °C
